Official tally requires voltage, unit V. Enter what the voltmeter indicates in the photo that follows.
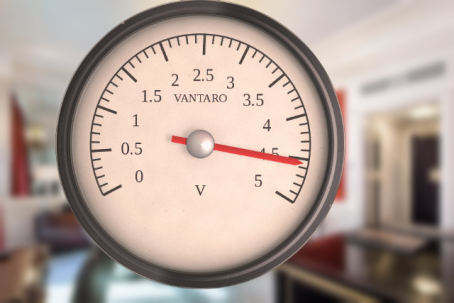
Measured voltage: 4.55 V
